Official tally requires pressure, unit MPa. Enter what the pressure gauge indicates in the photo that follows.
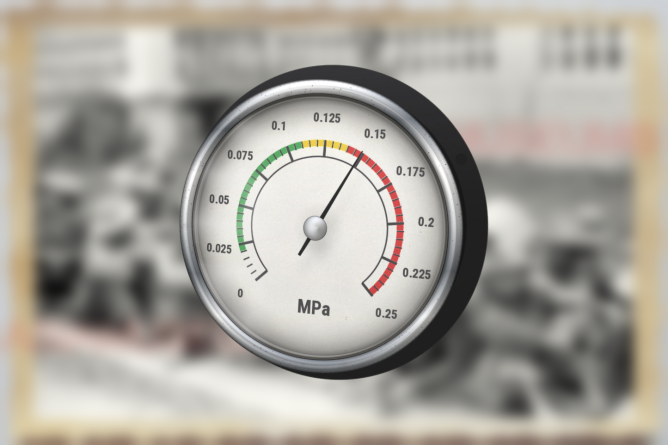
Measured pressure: 0.15 MPa
